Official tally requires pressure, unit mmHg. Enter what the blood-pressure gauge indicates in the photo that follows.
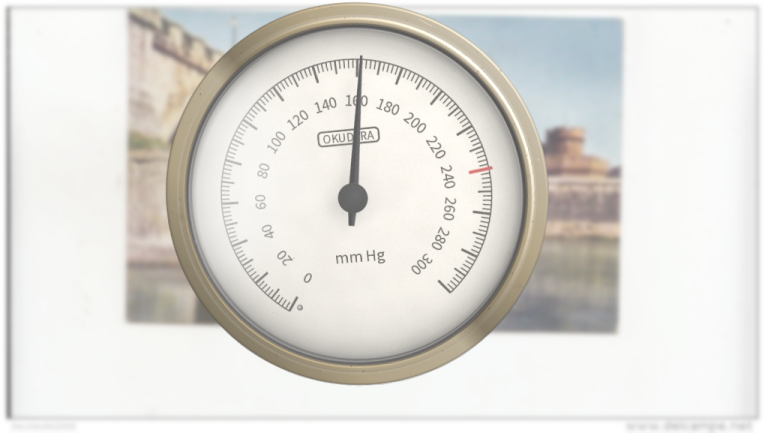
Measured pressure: 162 mmHg
